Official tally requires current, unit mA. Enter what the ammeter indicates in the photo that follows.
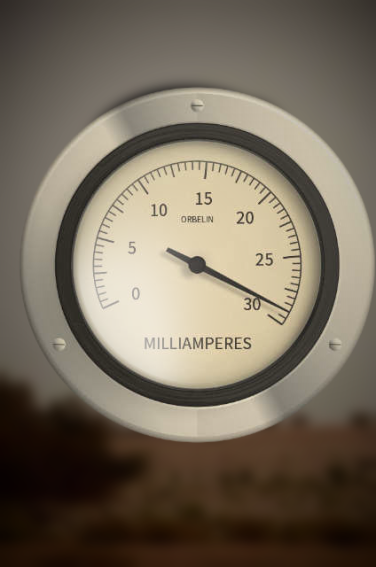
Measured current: 29 mA
